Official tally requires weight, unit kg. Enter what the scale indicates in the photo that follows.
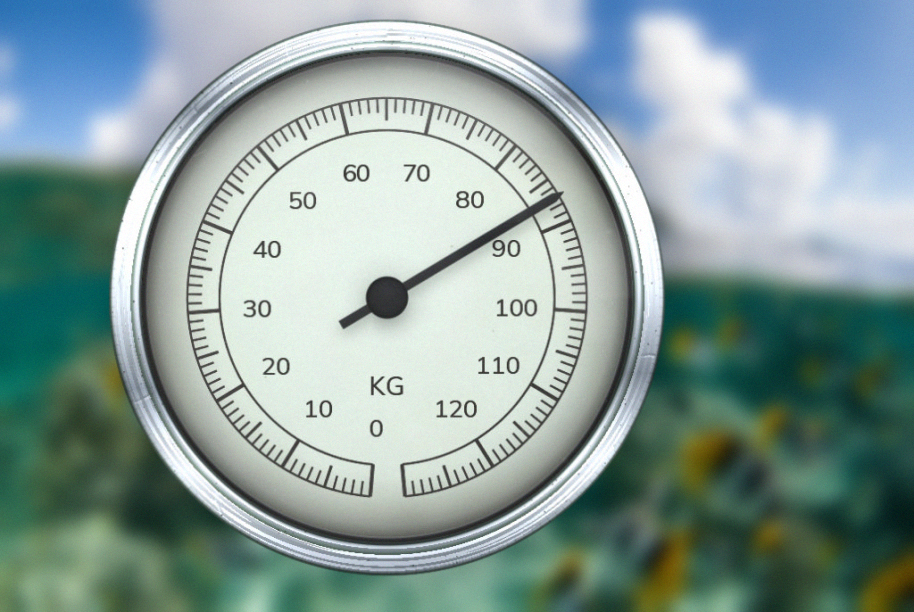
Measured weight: 87 kg
